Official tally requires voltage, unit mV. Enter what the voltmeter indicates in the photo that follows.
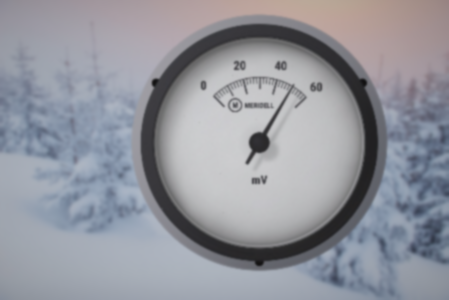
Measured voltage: 50 mV
